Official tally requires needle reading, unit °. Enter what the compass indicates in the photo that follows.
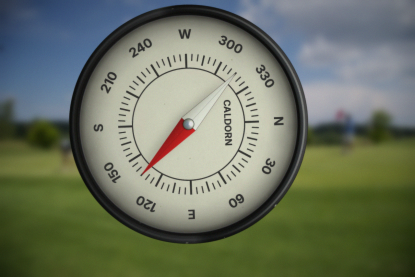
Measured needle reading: 135 °
